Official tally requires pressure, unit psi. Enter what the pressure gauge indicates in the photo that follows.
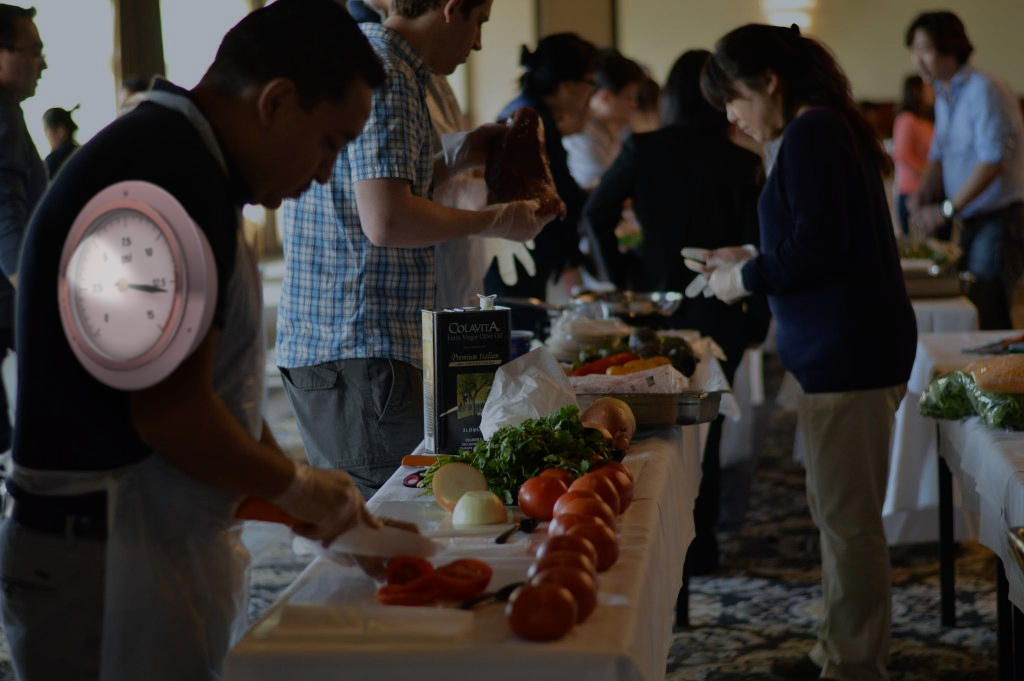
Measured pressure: 13 psi
